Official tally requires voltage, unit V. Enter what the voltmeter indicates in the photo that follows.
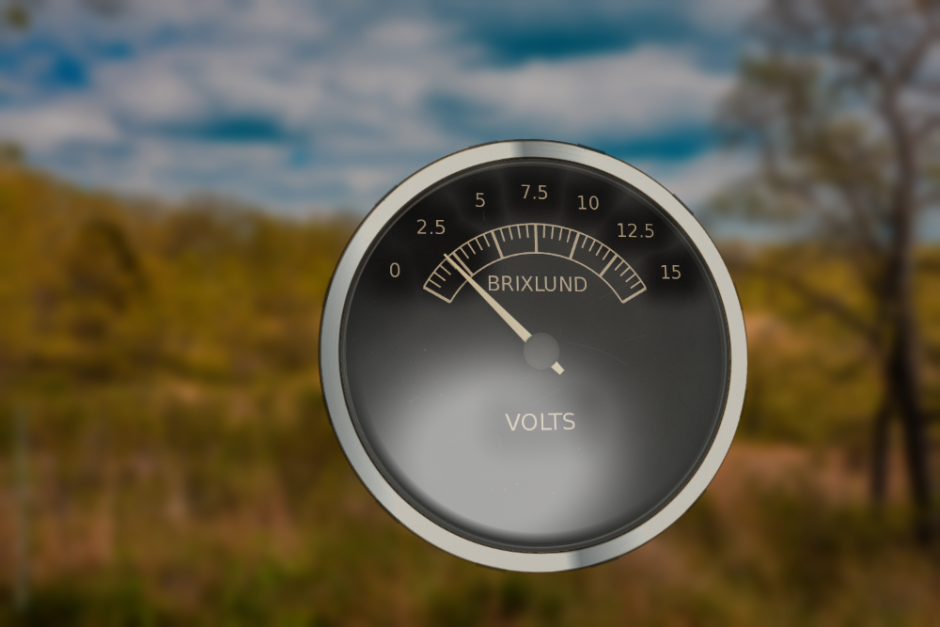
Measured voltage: 2 V
